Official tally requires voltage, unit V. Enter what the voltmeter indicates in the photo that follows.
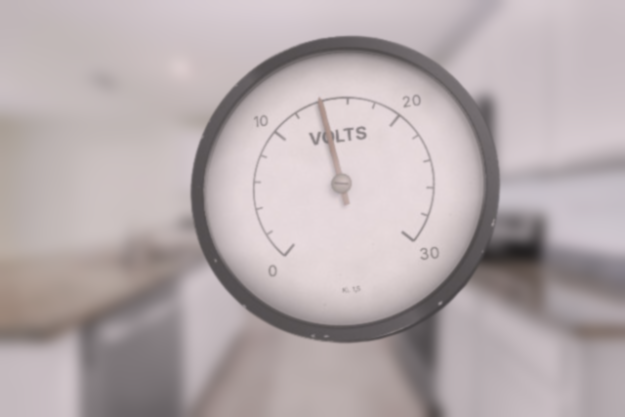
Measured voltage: 14 V
